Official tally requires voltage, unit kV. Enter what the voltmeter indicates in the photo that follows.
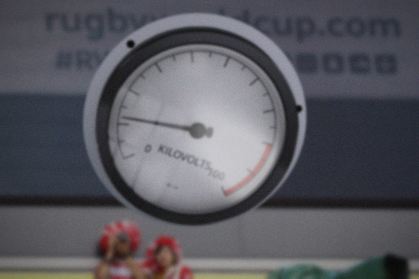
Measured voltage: 12.5 kV
